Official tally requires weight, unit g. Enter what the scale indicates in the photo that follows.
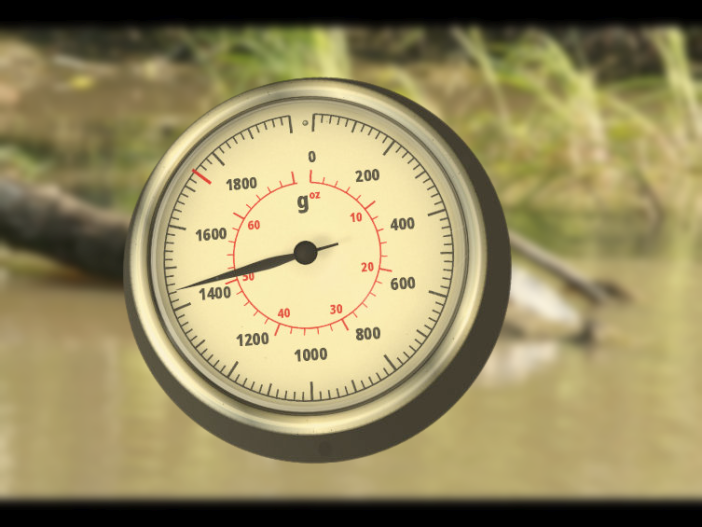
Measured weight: 1440 g
